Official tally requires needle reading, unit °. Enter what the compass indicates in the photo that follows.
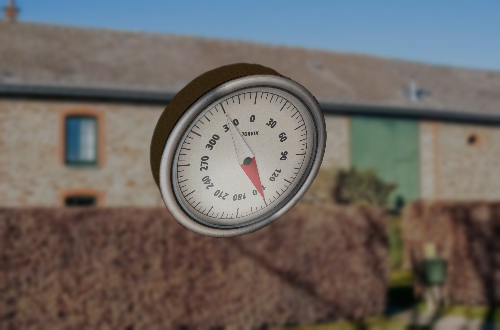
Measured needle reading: 150 °
